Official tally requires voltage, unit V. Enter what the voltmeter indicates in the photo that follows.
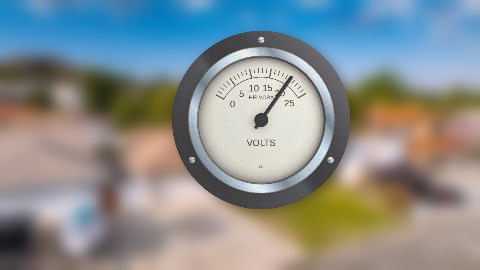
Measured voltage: 20 V
